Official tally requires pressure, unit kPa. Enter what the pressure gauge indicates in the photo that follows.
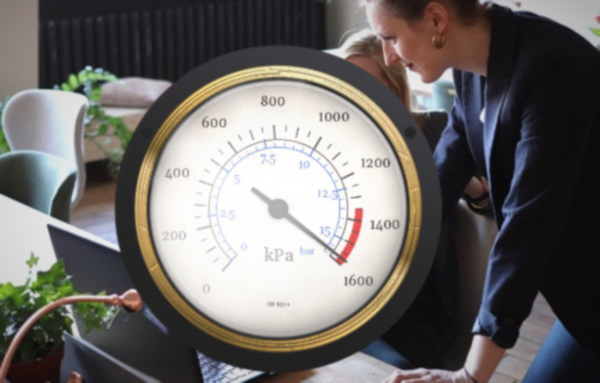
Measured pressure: 1575 kPa
